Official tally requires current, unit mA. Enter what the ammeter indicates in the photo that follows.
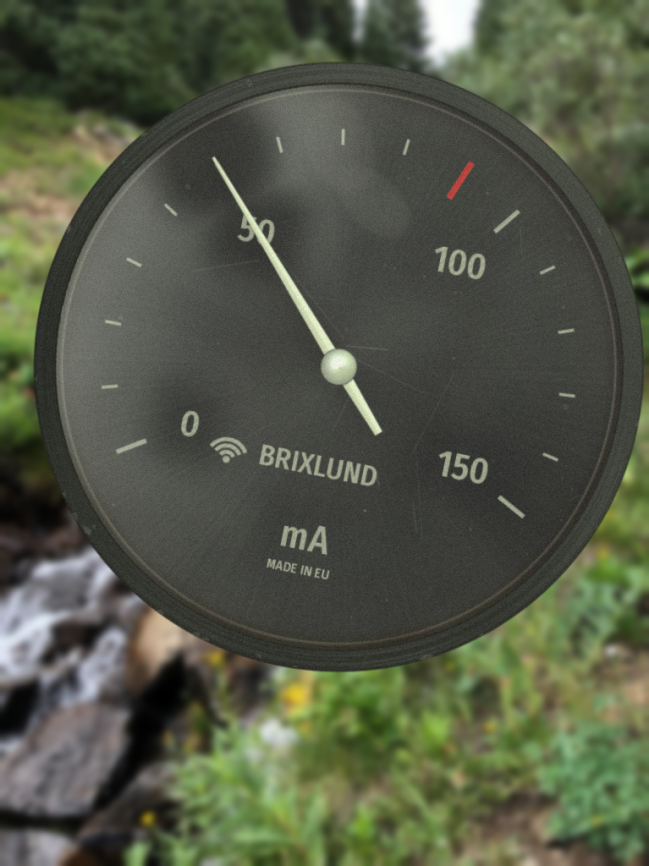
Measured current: 50 mA
